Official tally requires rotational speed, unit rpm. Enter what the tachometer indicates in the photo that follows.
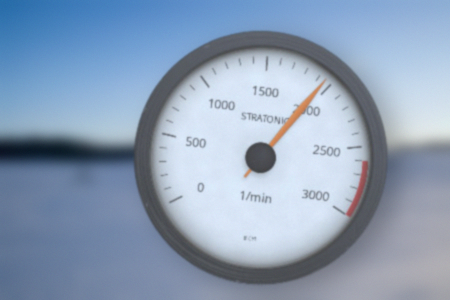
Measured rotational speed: 1950 rpm
